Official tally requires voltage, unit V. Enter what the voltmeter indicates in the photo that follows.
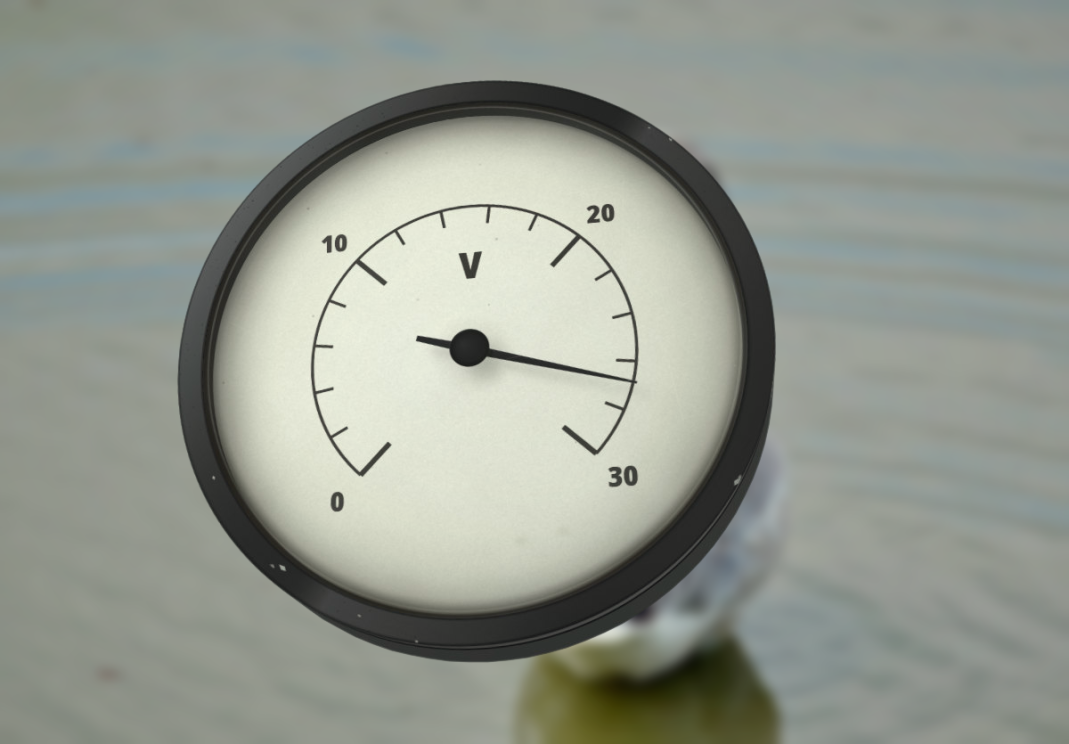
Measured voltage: 27 V
